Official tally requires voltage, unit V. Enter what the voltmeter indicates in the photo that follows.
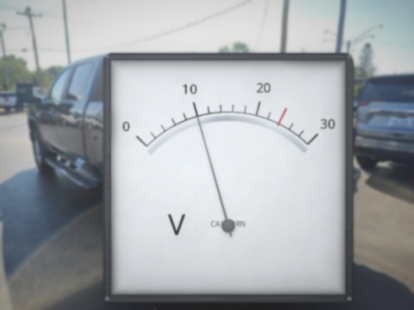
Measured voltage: 10 V
